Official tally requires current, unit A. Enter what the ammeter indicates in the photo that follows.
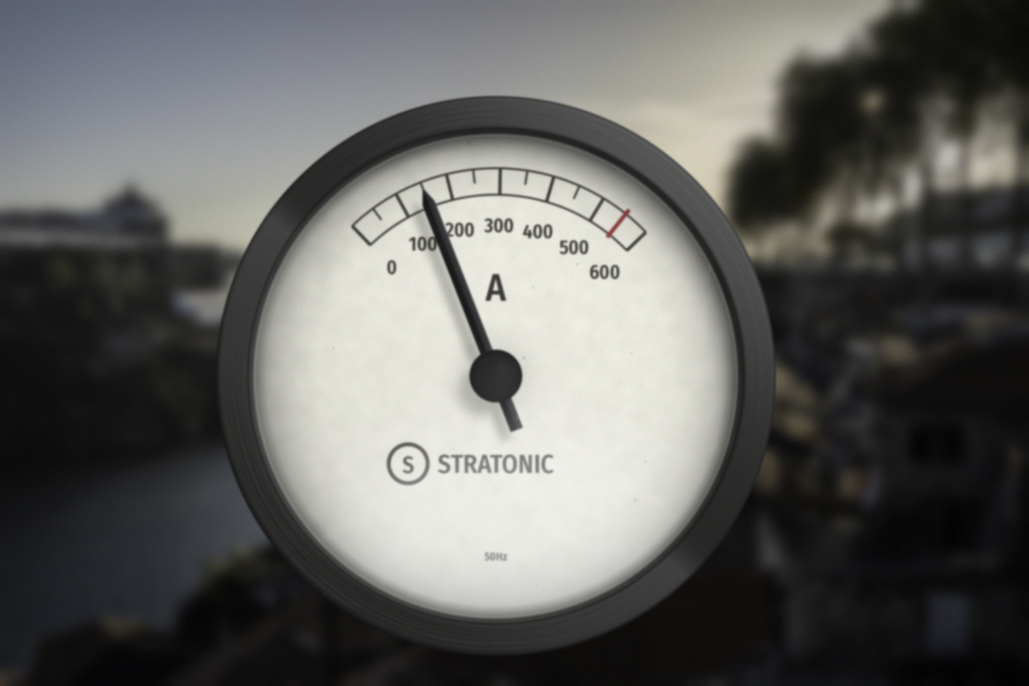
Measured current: 150 A
